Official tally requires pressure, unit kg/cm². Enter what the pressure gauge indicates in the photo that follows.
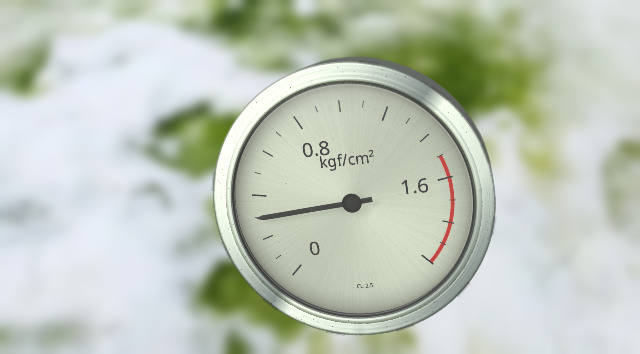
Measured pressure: 0.3 kg/cm²
